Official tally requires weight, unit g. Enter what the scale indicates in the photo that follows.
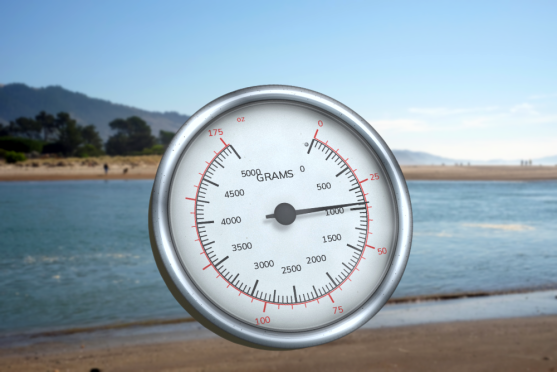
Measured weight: 950 g
